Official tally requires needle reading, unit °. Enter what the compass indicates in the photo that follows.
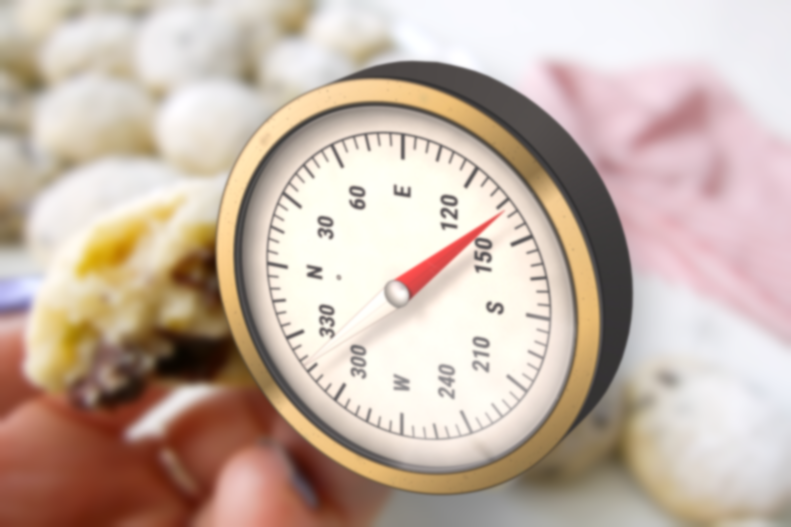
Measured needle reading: 137.5 °
